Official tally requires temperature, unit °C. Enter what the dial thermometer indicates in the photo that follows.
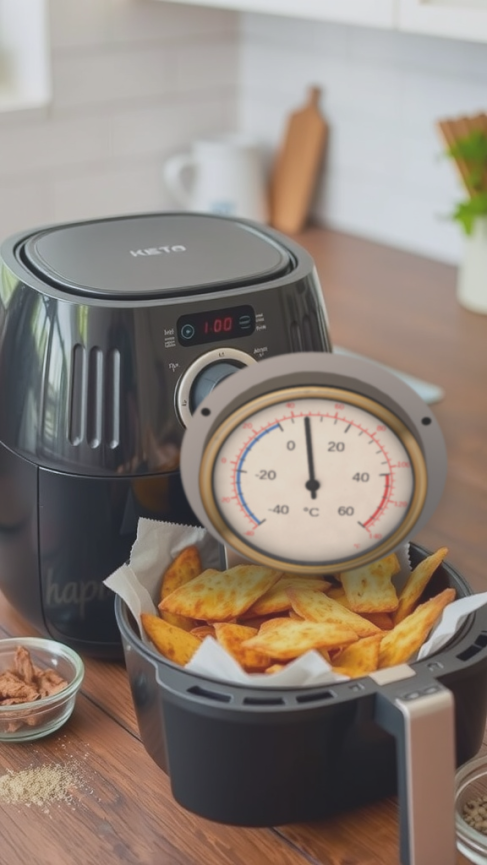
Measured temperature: 8 °C
